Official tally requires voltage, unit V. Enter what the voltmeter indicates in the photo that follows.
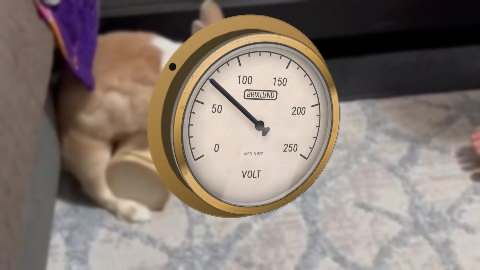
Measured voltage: 70 V
